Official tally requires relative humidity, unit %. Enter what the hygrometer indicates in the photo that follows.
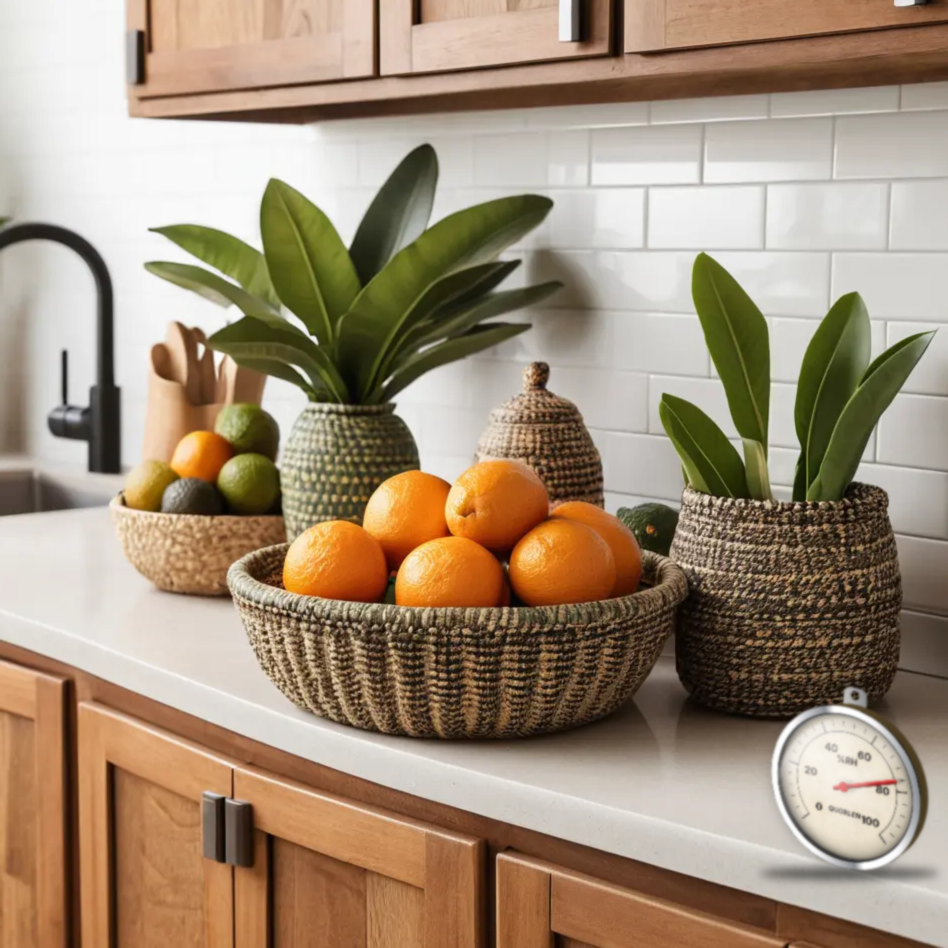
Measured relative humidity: 76 %
